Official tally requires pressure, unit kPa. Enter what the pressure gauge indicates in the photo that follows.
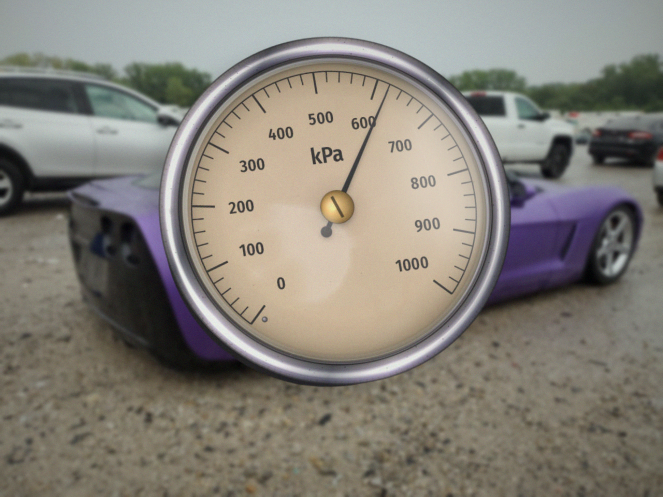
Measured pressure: 620 kPa
